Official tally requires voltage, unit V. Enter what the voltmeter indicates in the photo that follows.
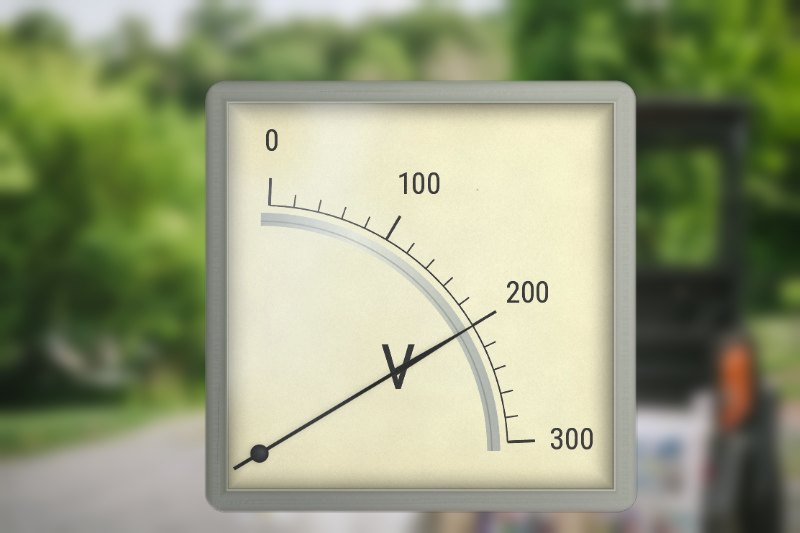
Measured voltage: 200 V
